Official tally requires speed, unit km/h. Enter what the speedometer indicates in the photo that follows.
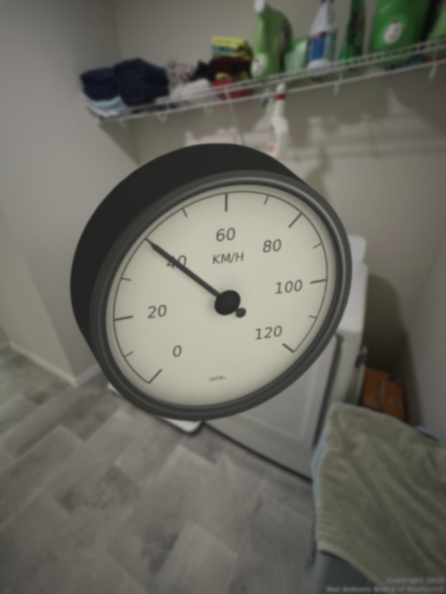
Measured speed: 40 km/h
